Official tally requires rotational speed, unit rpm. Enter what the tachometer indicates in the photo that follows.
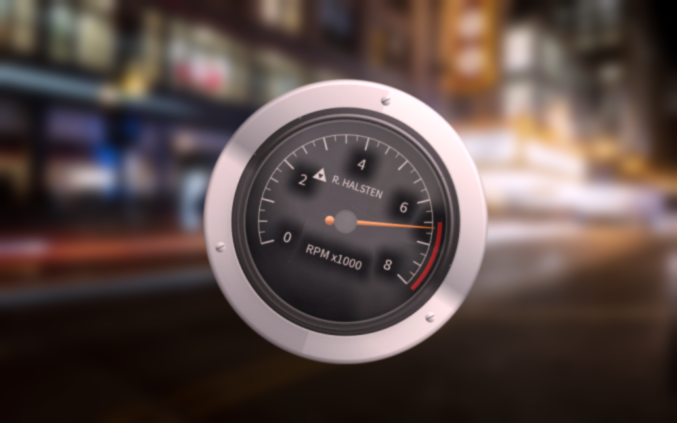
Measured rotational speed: 6625 rpm
